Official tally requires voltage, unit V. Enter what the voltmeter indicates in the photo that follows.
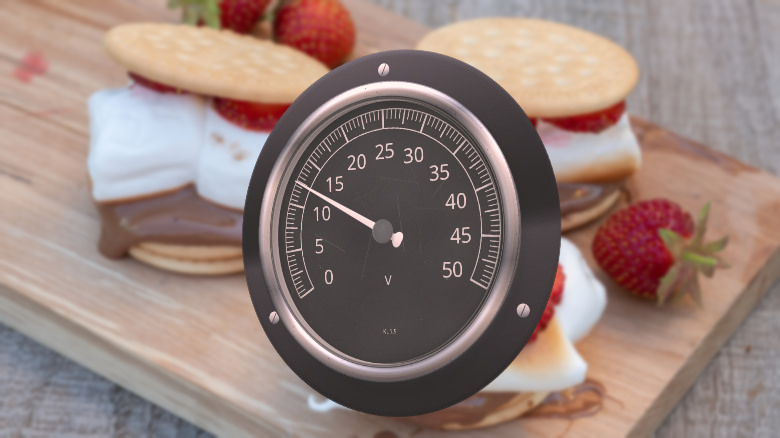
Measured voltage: 12.5 V
